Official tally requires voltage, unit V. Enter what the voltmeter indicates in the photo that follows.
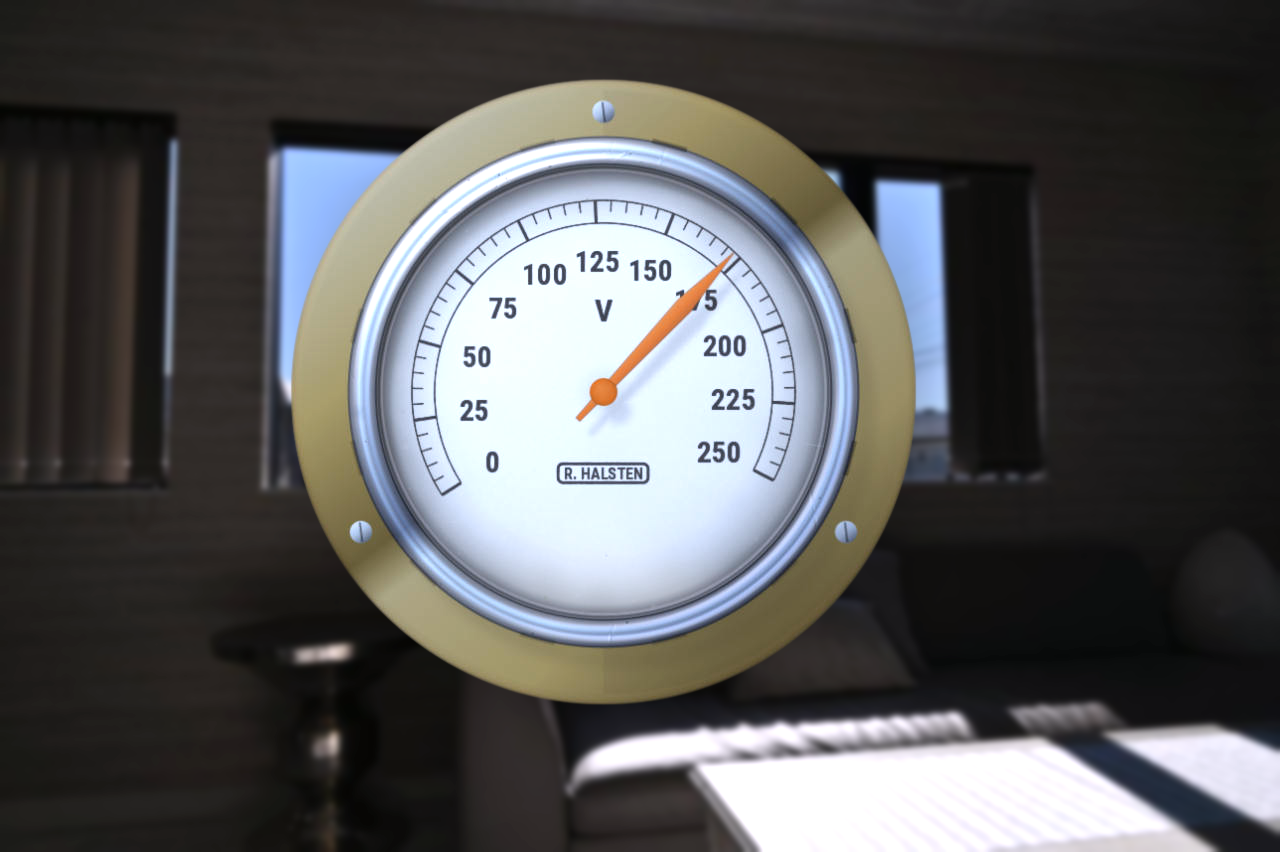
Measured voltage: 172.5 V
